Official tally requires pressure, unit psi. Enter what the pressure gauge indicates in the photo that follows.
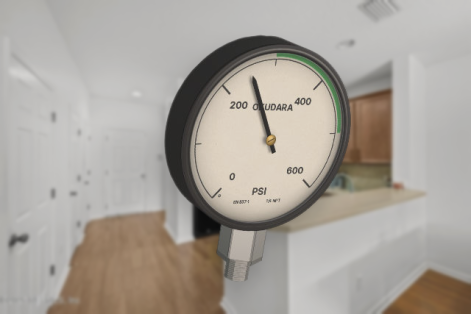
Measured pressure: 250 psi
